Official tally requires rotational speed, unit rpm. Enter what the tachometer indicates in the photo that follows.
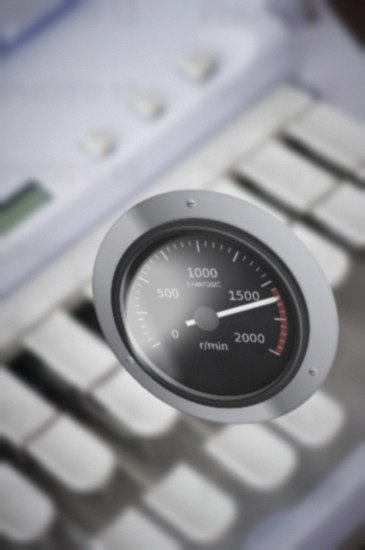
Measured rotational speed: 1600 rpm
